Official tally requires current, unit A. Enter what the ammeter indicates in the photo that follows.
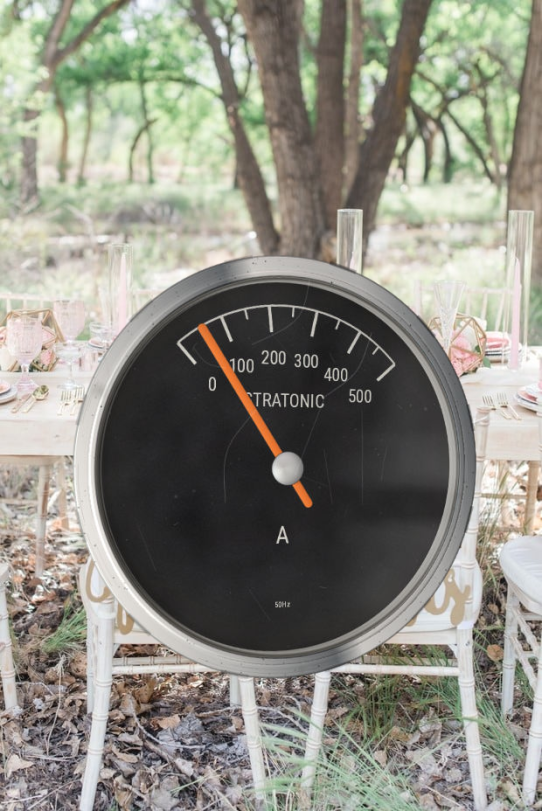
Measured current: 50 A
